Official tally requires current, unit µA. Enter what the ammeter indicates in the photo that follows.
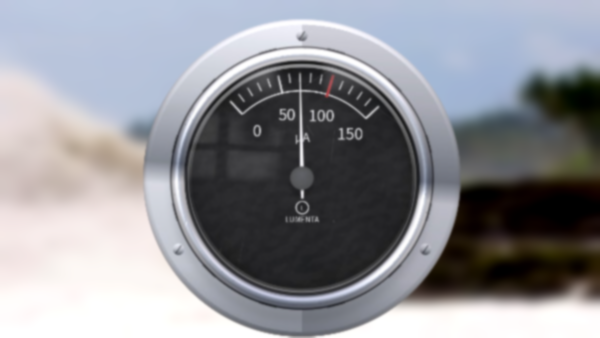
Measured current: 70 µA
